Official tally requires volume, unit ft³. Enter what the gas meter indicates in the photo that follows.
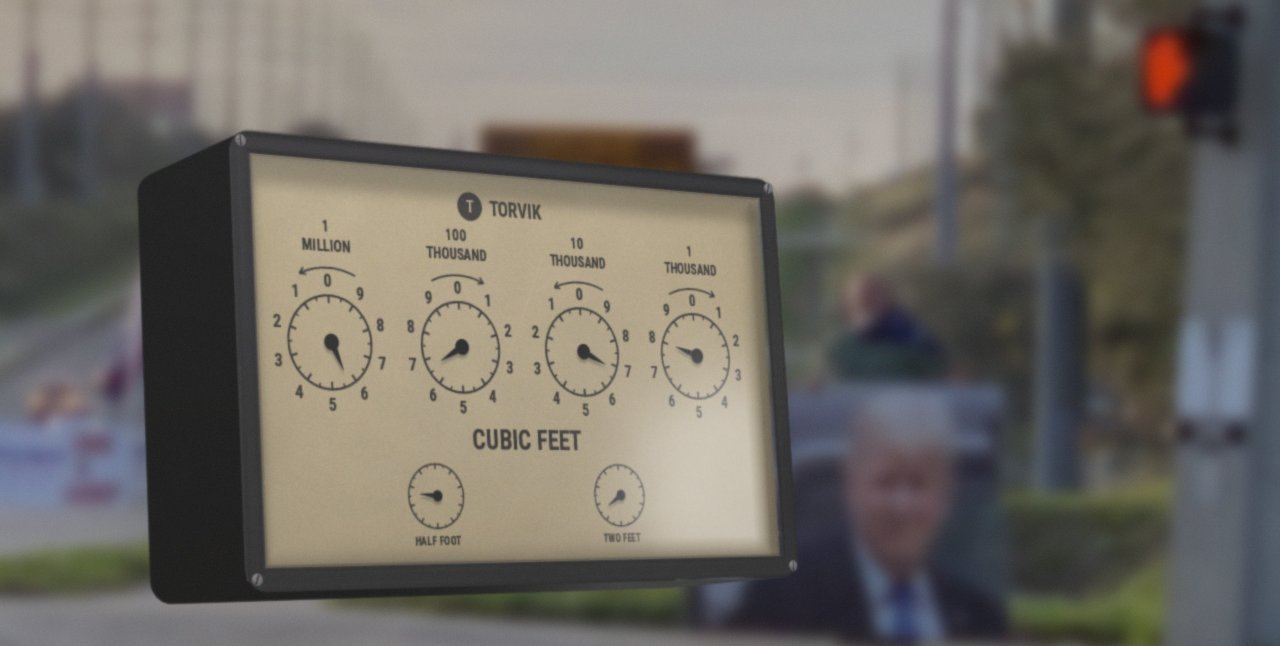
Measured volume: 566800 ft³
